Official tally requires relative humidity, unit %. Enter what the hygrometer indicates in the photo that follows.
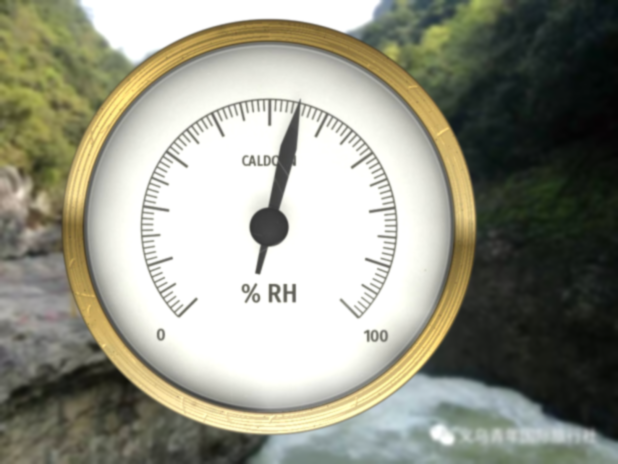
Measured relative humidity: 55 %
